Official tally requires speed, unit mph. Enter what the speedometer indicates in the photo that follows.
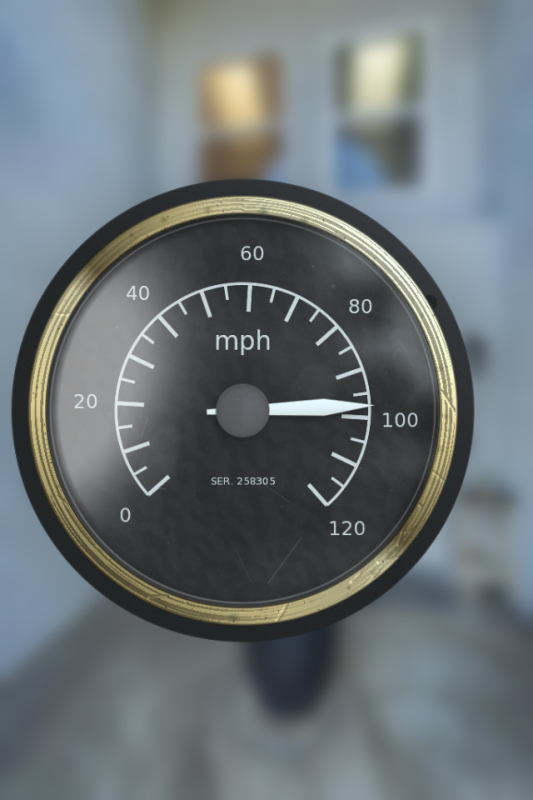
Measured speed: 97.5 mph
